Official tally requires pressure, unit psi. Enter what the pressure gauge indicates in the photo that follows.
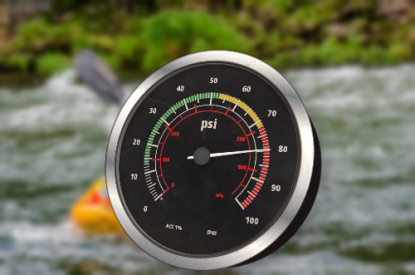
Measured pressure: 80 psi
